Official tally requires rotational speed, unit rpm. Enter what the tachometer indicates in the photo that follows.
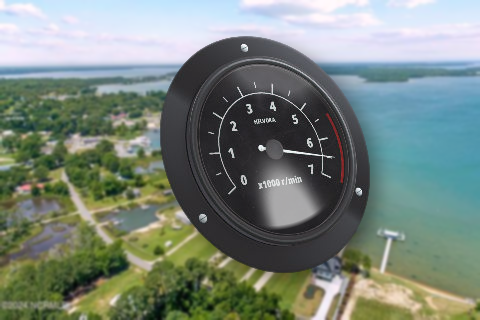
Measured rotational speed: 6500 rpm
